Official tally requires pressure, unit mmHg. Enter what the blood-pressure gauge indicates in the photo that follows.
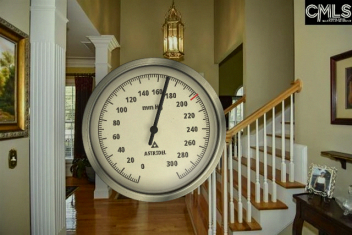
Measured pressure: 170 mmHg
